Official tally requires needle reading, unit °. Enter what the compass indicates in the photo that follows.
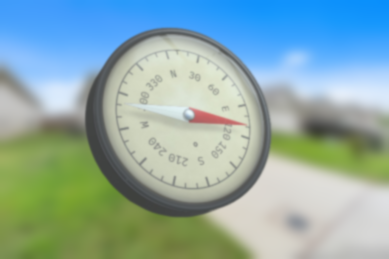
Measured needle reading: 110 °
